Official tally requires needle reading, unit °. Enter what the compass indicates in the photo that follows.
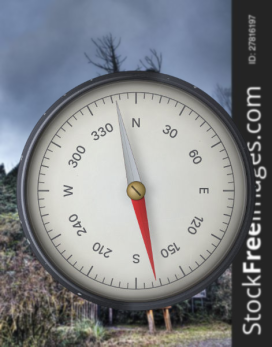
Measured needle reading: 167.5 °
